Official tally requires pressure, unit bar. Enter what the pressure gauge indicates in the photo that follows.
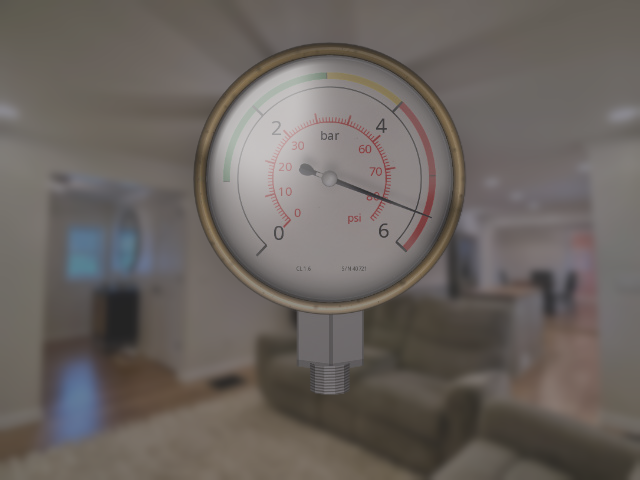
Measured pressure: 5.5 bar
